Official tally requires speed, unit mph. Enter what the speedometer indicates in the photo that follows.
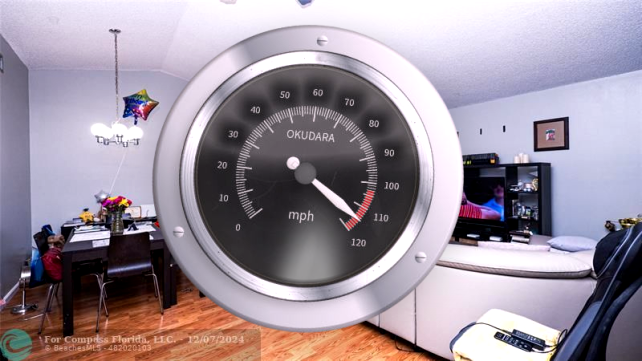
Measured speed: 115 mph
